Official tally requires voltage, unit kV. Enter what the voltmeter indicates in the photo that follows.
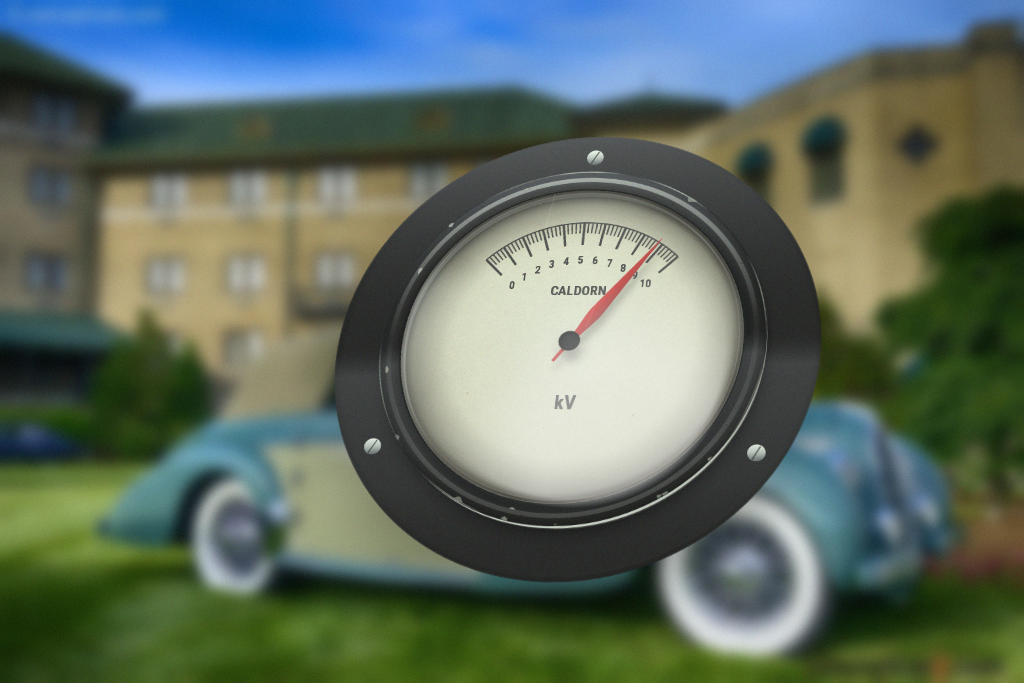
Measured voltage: 9 kV
